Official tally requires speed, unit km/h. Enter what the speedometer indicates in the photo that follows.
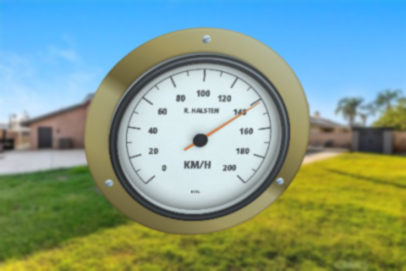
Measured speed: 140 km/h
